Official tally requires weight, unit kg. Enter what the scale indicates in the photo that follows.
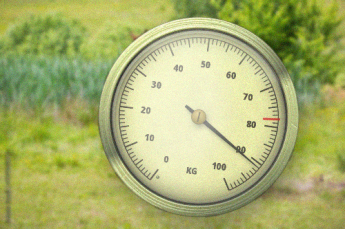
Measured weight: 91 kg
